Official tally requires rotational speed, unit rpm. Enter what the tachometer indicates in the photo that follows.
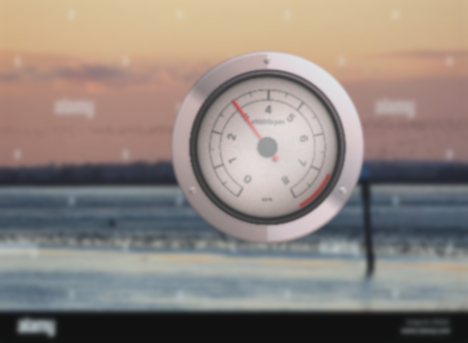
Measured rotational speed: 3000 rpm
